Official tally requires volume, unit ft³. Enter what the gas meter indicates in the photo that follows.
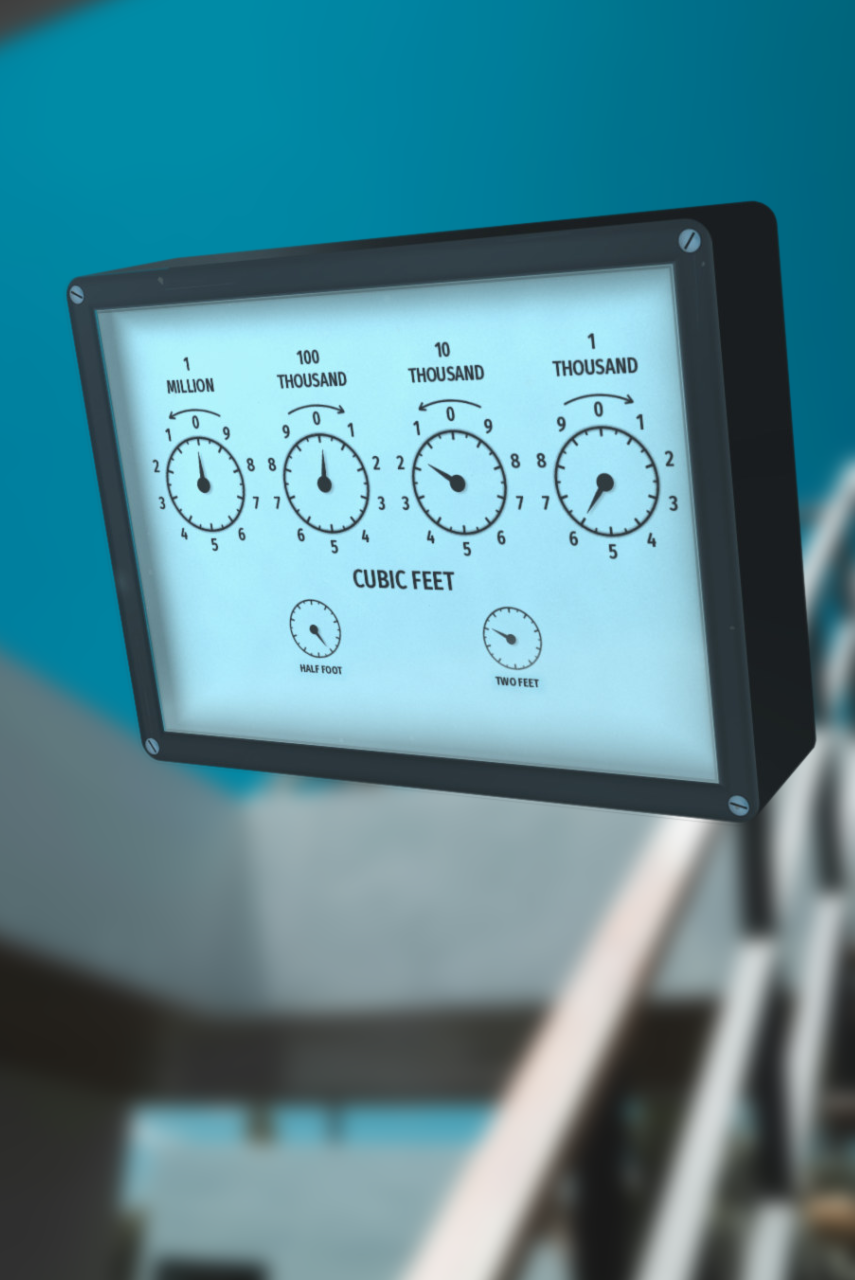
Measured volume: 1600 ft³
